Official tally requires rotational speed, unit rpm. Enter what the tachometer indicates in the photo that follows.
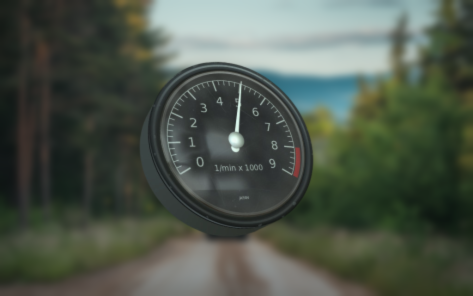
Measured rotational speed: 5000 rpm
